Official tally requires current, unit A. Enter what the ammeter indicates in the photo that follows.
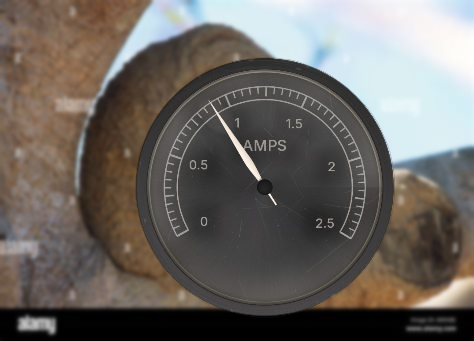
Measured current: 0.9 A
